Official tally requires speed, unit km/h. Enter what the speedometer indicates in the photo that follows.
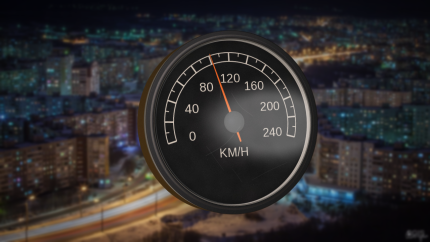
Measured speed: 100 km/h
